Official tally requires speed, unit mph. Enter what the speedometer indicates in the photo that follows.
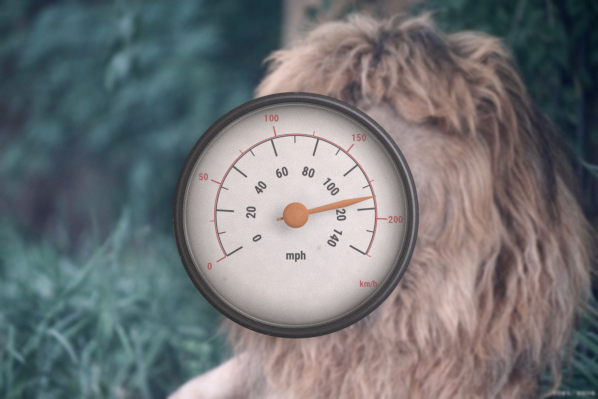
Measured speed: 115 mph
